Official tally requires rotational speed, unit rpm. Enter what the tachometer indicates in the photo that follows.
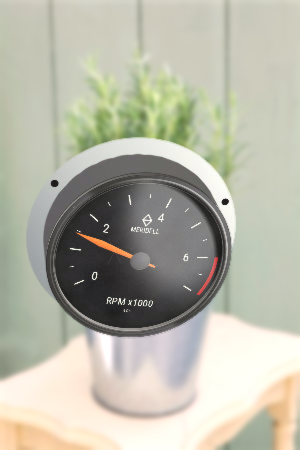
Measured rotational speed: 1500 rpm
